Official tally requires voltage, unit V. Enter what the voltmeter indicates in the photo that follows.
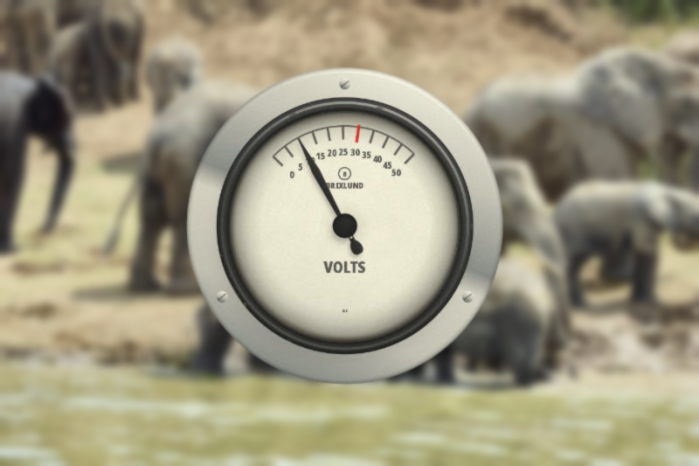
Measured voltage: 10 V
